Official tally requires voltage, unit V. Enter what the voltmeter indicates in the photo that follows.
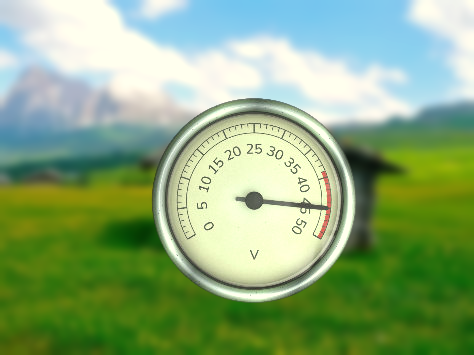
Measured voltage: 45 V
